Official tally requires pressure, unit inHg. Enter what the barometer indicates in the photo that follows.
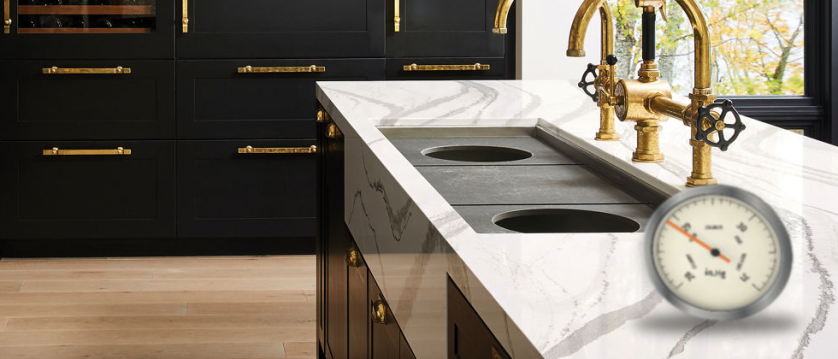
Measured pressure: 28.9 inHg
